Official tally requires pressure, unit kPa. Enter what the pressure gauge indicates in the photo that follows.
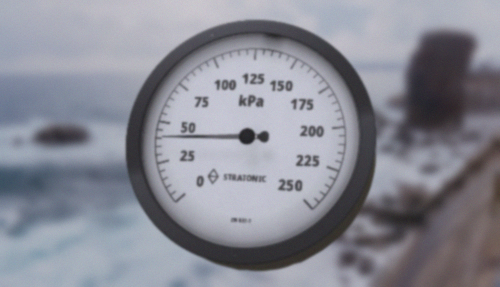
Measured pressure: 40 kPa
